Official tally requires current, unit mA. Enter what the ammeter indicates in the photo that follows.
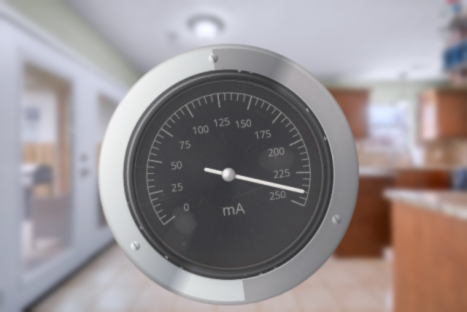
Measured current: 240 mA
